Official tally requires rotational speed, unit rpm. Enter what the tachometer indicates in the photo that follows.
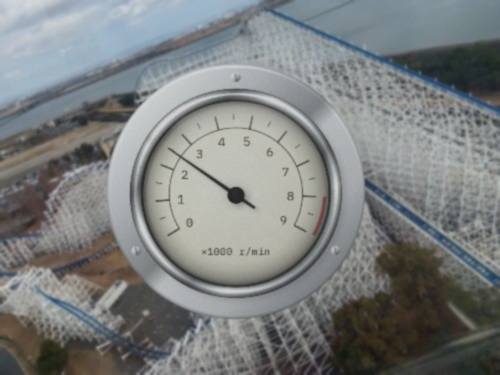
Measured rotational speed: 2500 rpm
